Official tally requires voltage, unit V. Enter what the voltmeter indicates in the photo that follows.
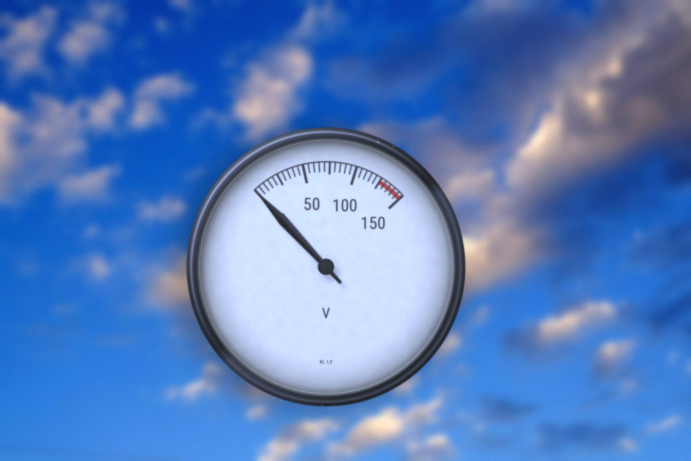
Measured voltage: 0 V
